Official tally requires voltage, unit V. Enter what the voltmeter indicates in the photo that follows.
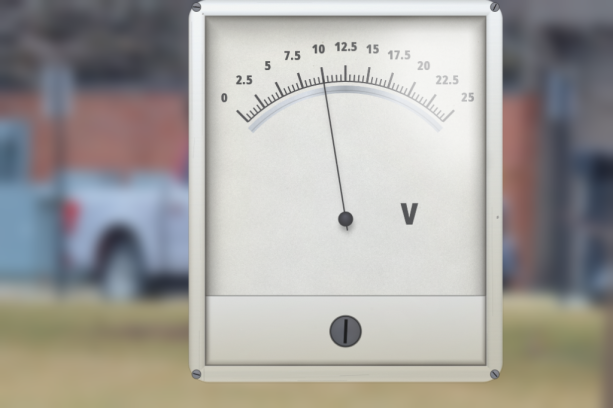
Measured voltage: 10 V
